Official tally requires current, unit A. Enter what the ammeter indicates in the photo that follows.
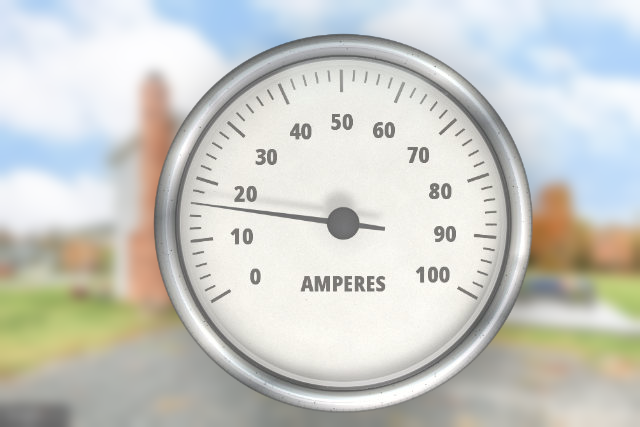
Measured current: 16 A
